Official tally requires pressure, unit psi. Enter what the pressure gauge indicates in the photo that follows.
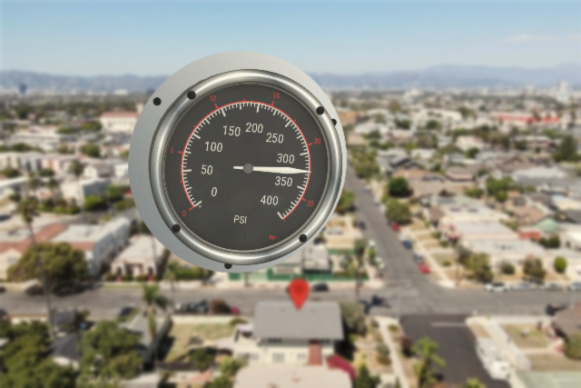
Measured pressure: 325 psi
